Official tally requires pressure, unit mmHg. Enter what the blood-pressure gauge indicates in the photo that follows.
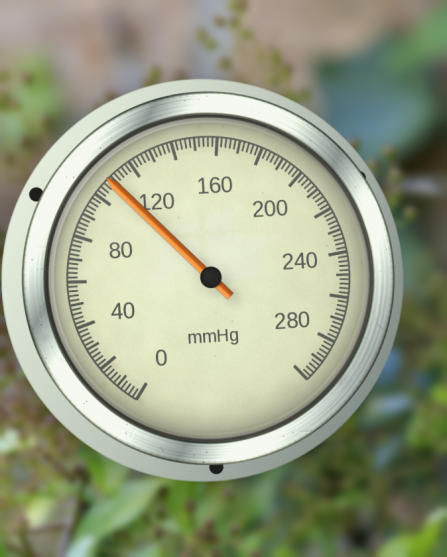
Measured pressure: 108 mmHg
